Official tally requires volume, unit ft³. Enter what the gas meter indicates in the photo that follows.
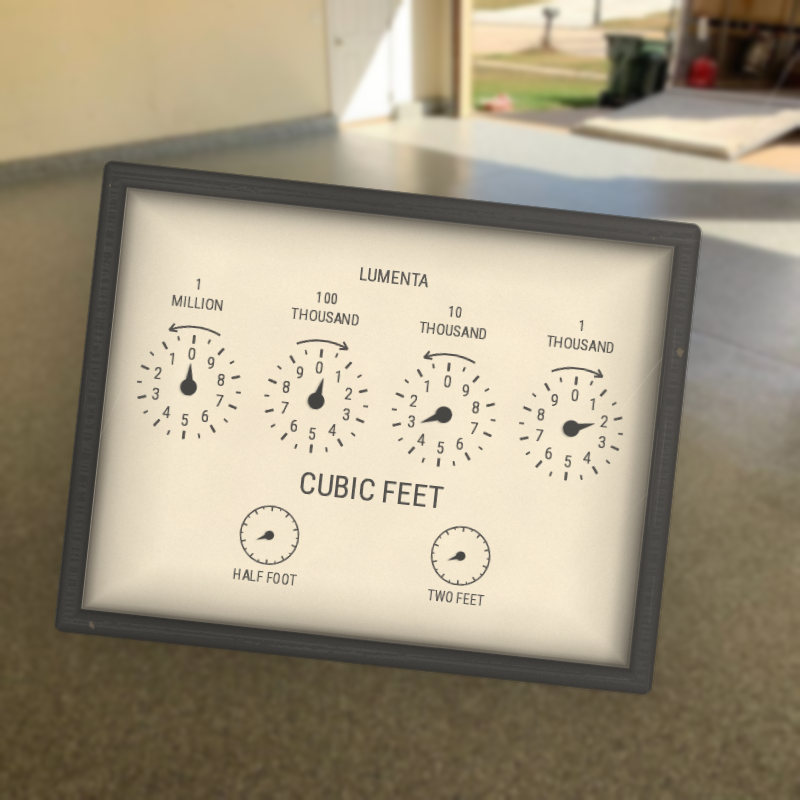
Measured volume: 3200 ft³
